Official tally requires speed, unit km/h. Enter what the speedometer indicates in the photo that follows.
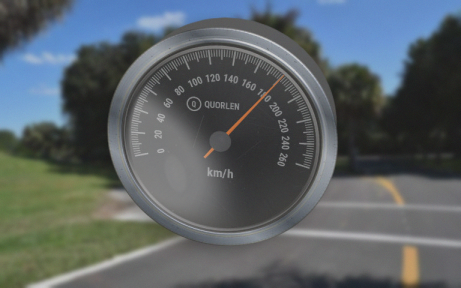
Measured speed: 180 km/h
